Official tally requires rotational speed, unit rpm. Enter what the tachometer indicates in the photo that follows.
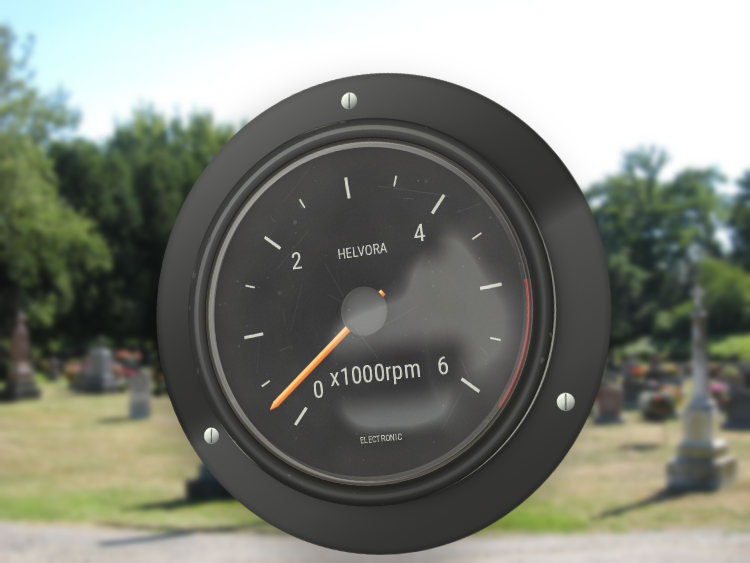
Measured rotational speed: 250 rpm
